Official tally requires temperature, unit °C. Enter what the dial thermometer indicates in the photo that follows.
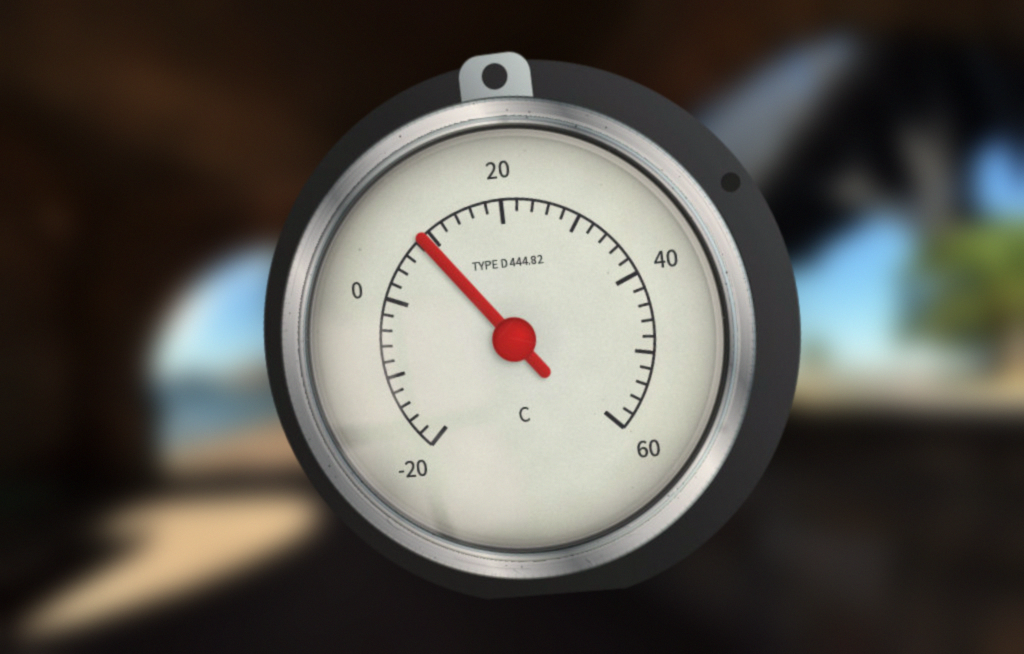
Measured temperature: 9 °C
